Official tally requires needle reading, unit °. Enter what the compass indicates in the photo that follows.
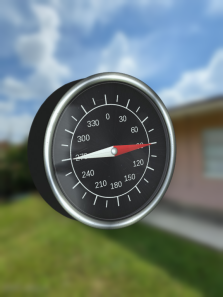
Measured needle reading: 90 °
